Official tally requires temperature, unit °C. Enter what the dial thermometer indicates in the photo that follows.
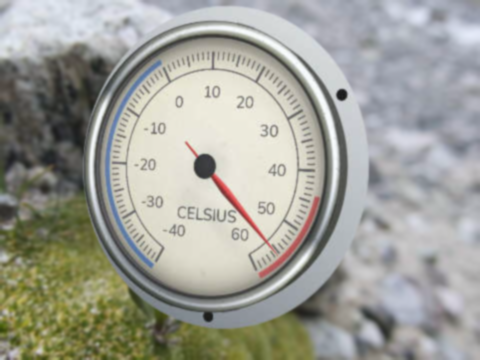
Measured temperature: 55 °C
